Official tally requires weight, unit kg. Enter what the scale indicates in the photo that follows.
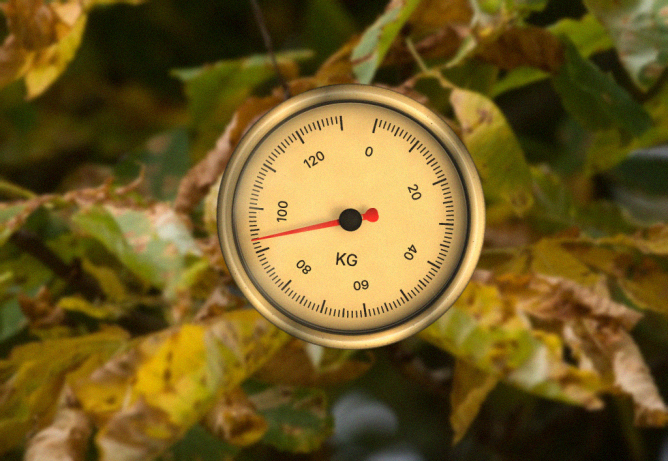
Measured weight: 93 kg
